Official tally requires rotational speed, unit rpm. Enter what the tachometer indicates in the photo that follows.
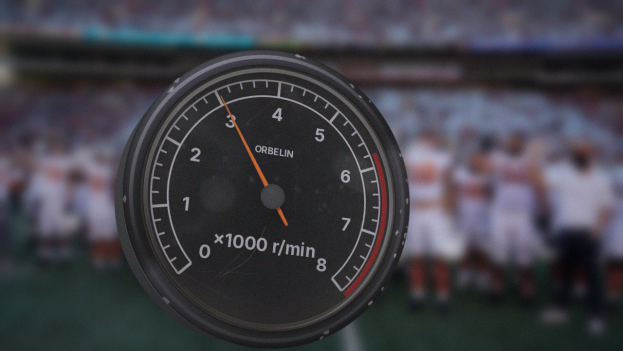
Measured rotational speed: 3000 rpm
